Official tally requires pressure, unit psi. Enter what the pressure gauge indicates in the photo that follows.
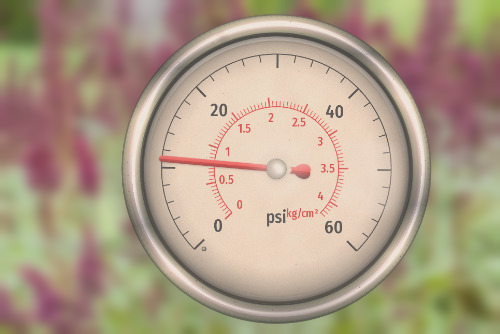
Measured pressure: 11 psi
